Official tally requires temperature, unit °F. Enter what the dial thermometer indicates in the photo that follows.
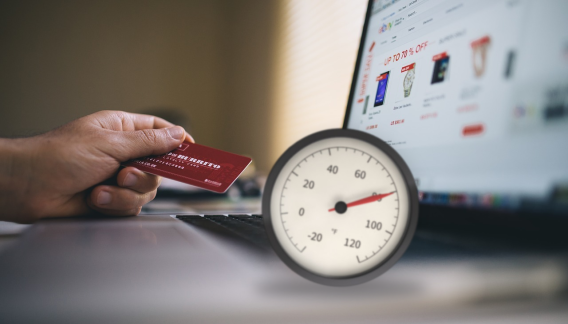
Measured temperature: 80 °F
